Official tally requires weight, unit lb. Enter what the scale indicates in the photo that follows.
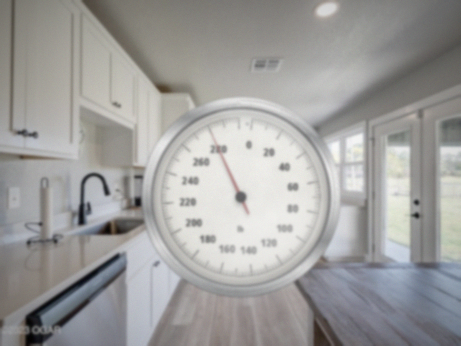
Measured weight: 280 lb
